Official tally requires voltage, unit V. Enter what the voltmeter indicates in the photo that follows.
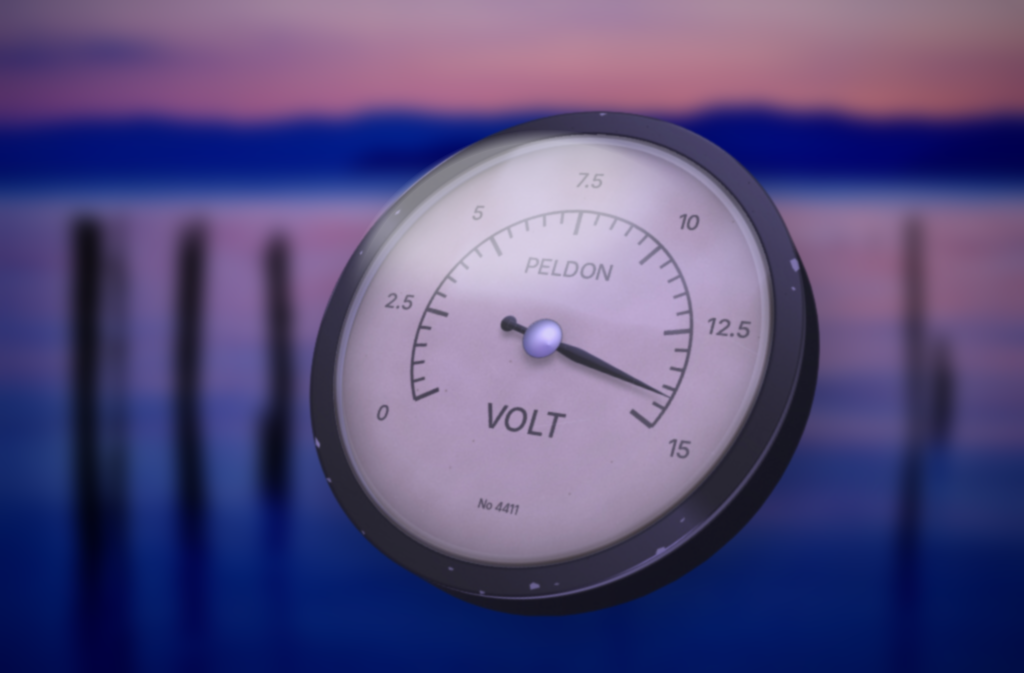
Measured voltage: 14.25 V
